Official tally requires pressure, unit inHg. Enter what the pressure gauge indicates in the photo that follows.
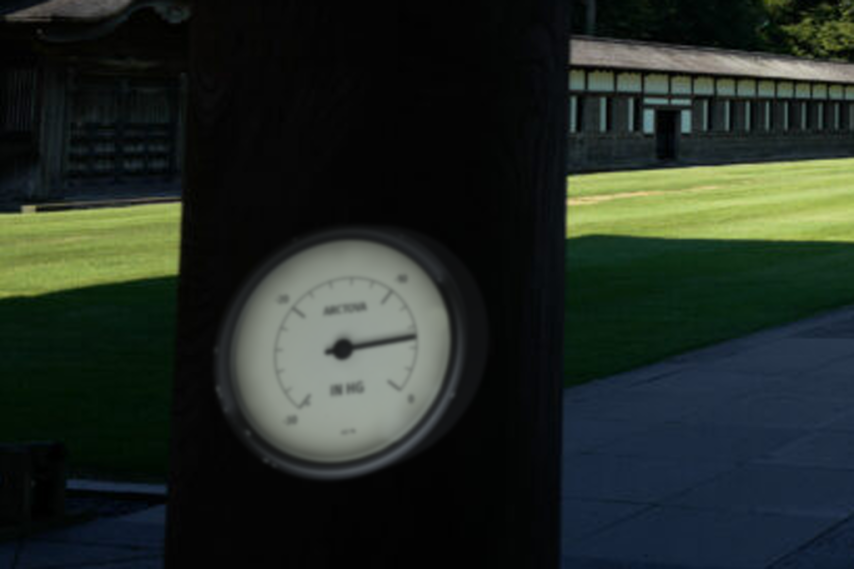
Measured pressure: -5 inHg
